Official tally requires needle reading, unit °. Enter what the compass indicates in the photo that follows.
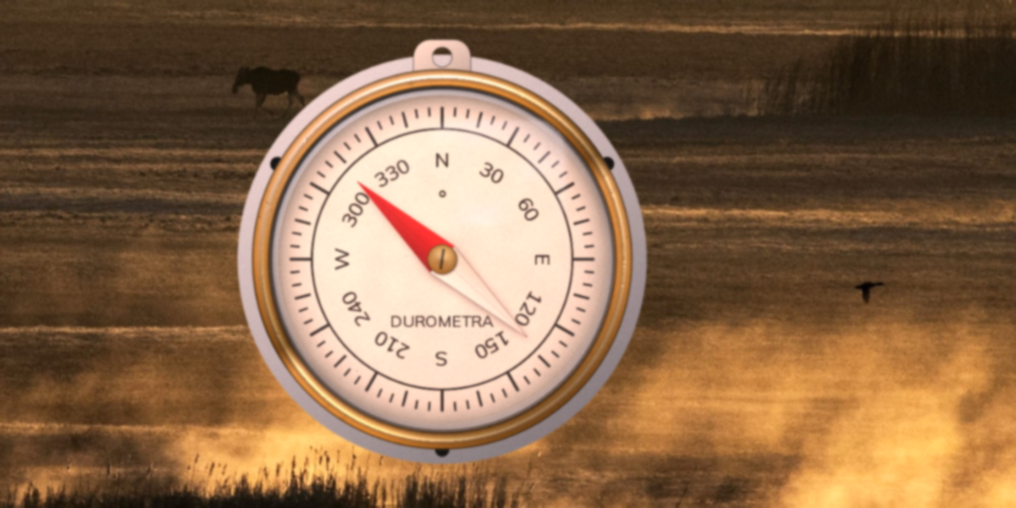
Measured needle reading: 312.5 °
